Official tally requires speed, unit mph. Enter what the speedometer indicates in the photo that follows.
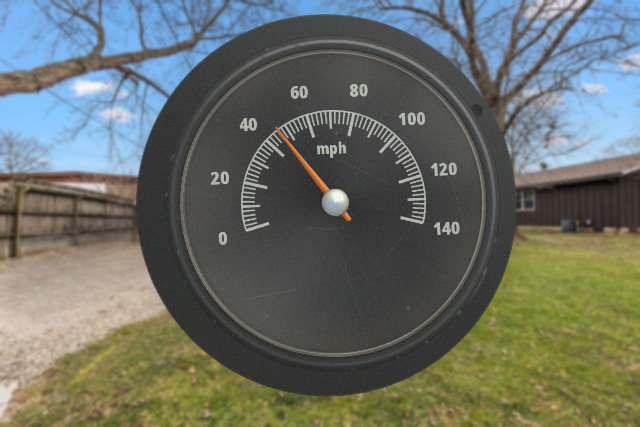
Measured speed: 46 mph
